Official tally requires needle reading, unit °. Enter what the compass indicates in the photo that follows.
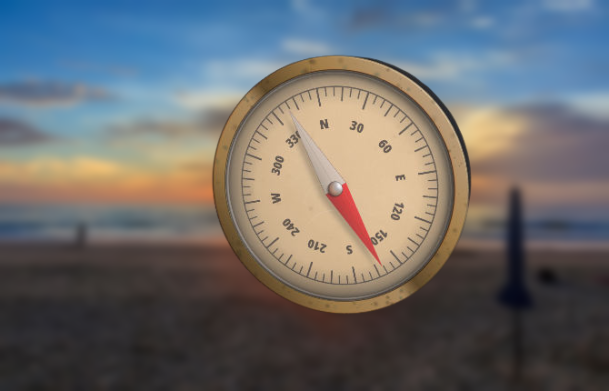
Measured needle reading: 160 °
